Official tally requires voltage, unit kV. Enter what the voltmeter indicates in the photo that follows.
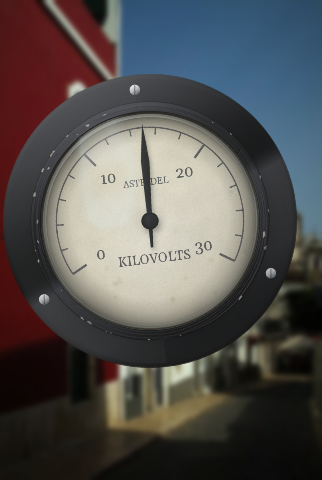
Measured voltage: 15 kV
